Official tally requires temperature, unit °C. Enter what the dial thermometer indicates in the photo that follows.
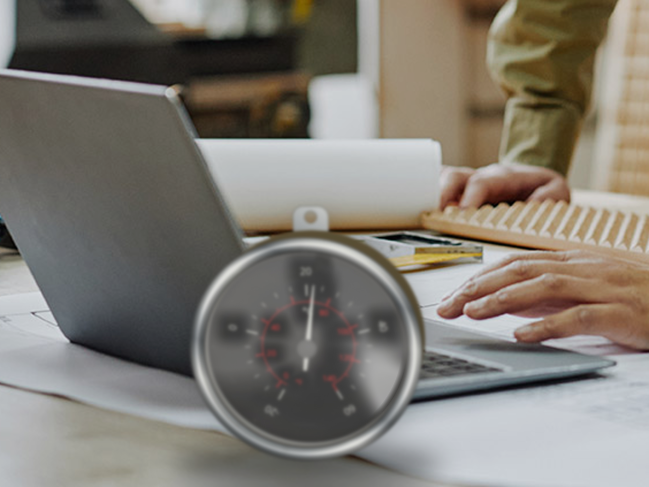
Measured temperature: 22 °C
